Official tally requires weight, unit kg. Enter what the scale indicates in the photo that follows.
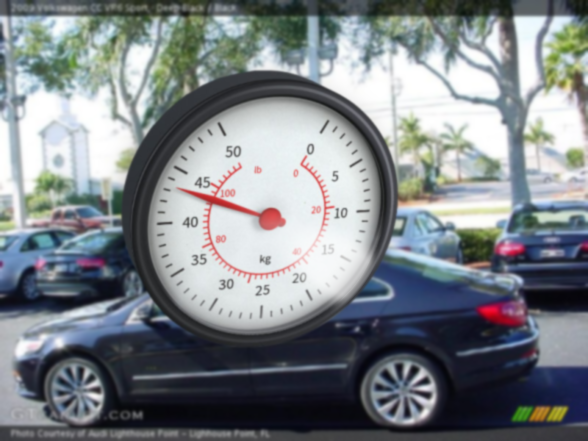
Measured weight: 43.5 kg
